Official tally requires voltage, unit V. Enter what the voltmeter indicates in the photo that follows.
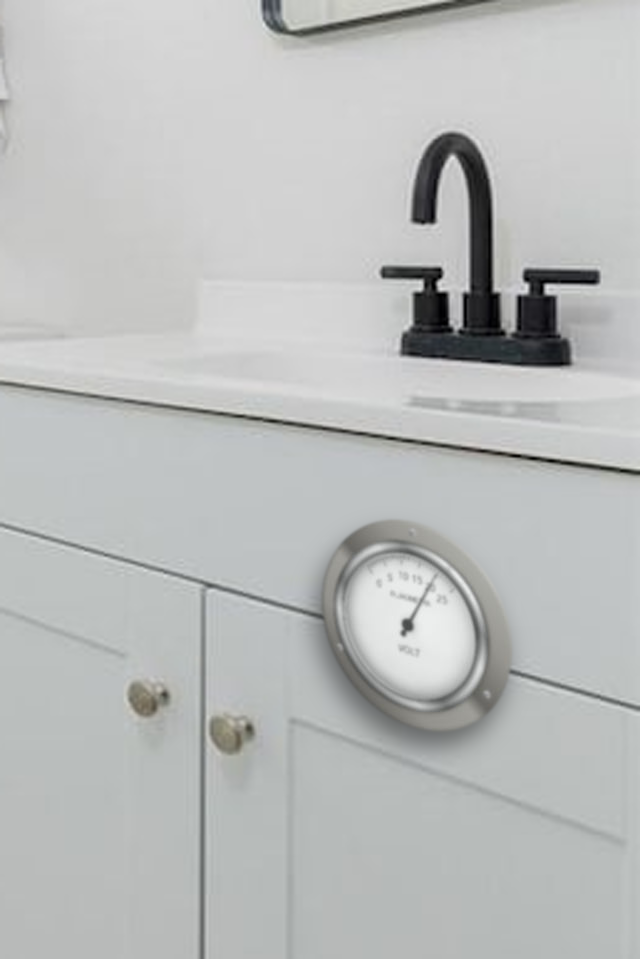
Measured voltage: 20 V
